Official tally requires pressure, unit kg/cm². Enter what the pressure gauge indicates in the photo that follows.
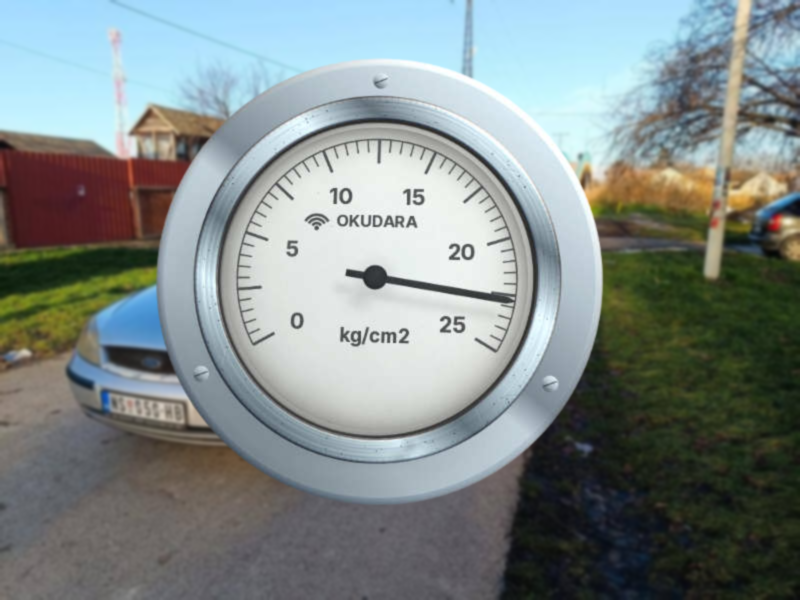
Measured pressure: 22.75 kg/cm²
